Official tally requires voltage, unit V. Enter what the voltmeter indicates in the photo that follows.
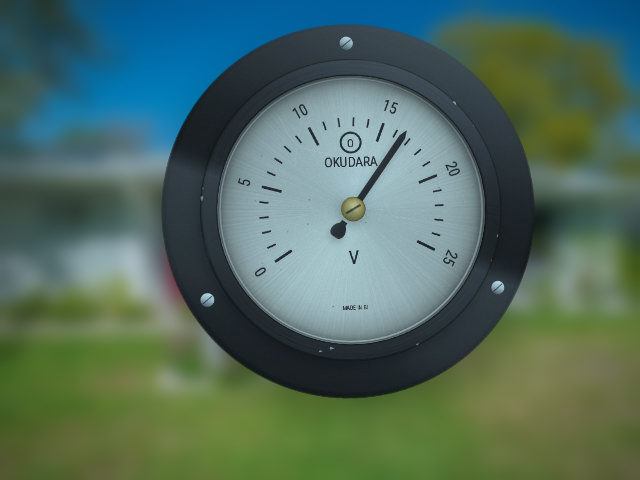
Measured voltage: 16.5 V
